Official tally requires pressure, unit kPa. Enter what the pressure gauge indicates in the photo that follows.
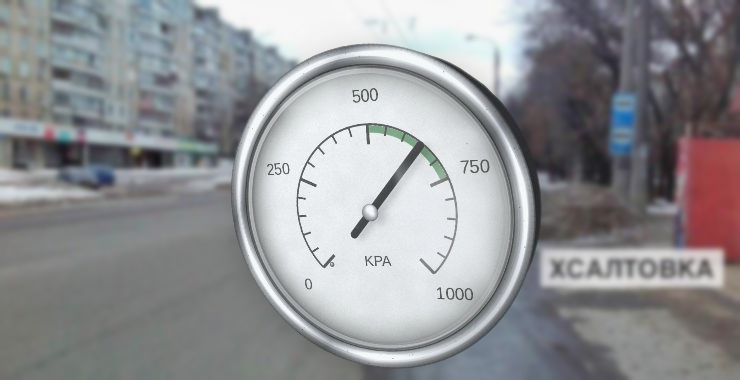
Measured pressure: 650 kPa
